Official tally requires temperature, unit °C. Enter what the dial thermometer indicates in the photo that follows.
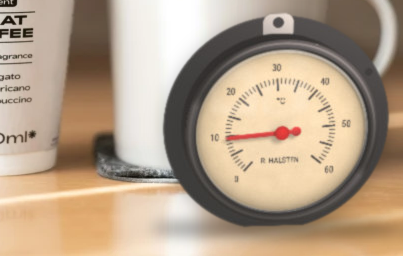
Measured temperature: 10 °C
